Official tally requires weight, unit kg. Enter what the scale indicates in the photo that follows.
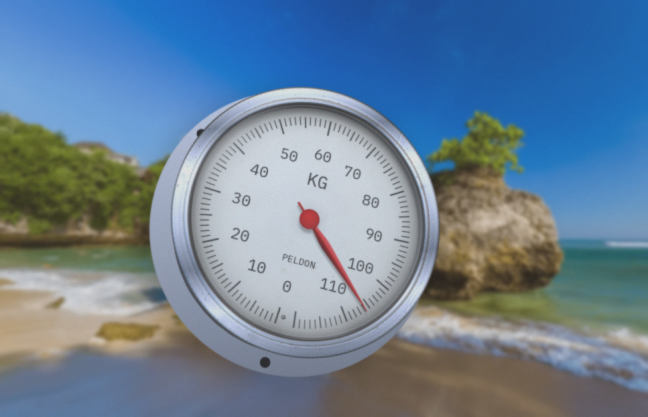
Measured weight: 106 kg
